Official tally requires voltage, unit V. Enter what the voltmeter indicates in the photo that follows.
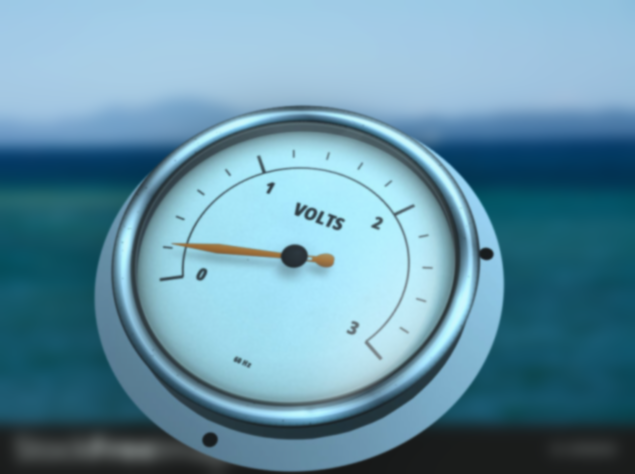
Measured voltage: 0.2 V
